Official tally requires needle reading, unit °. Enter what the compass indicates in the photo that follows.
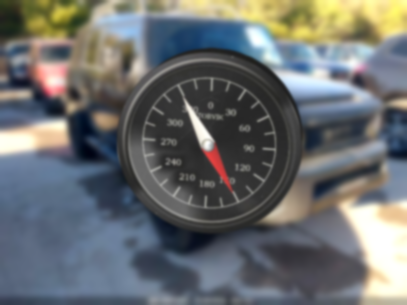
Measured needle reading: 150 °
